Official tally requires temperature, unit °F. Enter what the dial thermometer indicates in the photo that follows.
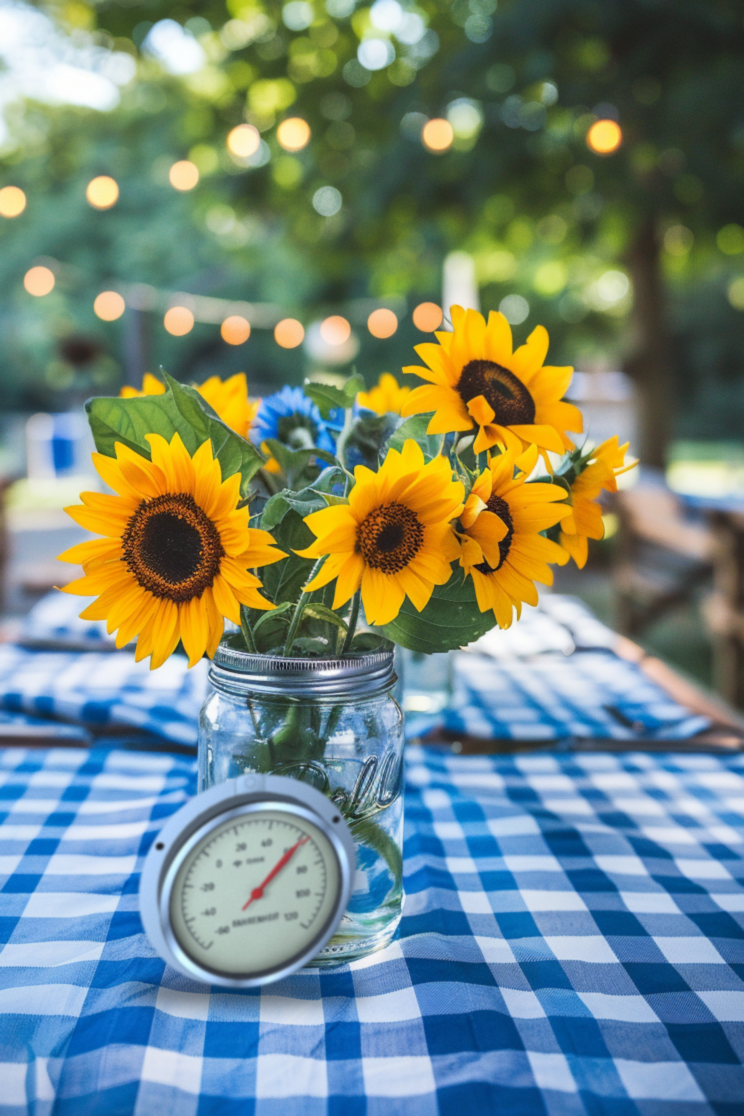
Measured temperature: 60 °F
